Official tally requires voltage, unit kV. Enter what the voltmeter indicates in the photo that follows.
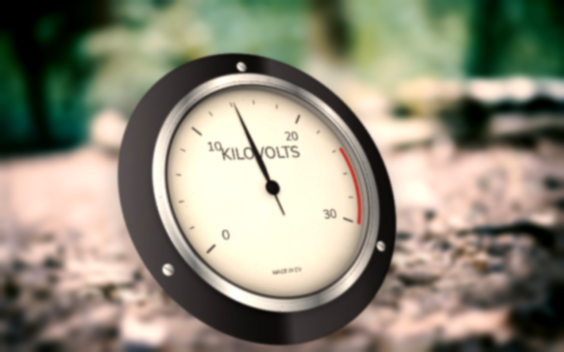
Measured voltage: 14 kV
